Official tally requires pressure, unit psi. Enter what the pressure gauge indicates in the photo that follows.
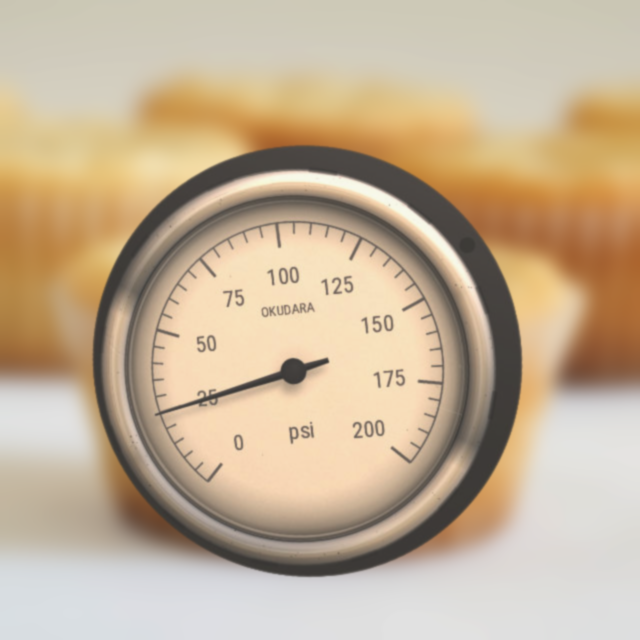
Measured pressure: 25 psi
